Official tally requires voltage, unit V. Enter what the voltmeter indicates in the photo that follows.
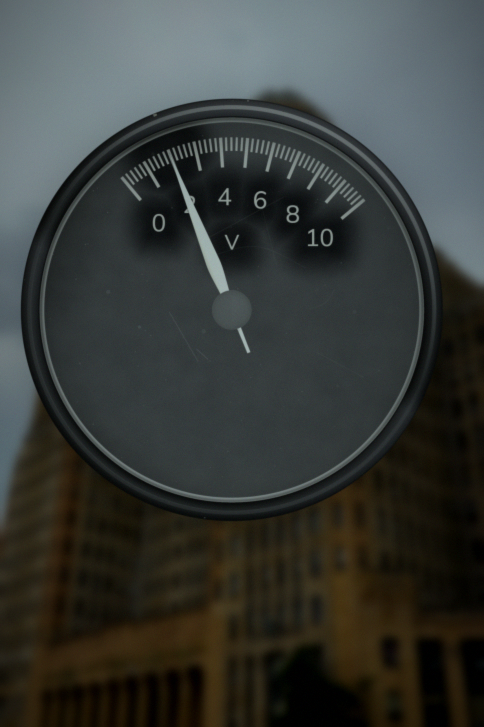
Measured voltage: 2 V
